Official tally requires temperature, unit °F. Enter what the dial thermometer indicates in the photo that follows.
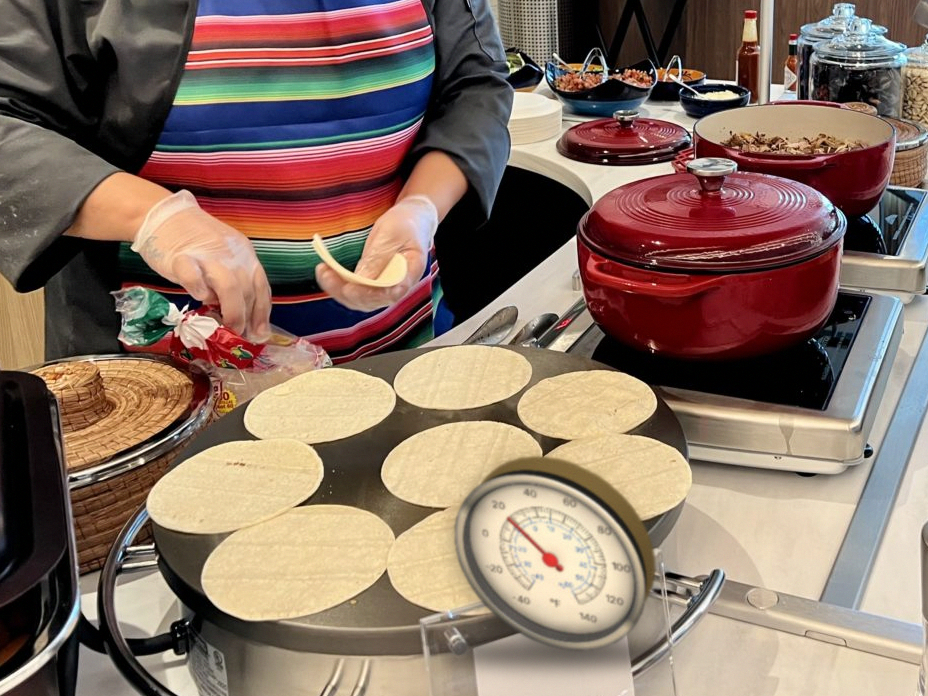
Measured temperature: 20 °F
